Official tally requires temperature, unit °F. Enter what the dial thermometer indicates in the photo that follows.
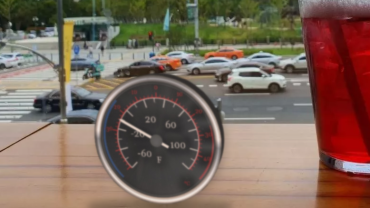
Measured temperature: -10 °F
